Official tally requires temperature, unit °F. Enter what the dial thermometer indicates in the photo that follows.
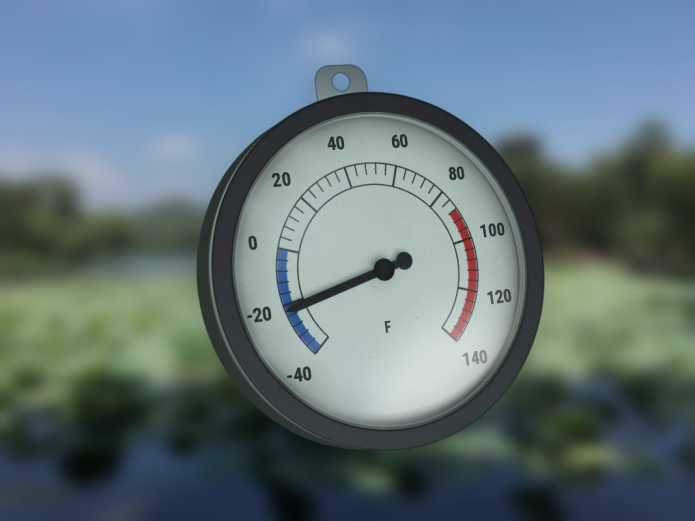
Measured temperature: -22 °F
